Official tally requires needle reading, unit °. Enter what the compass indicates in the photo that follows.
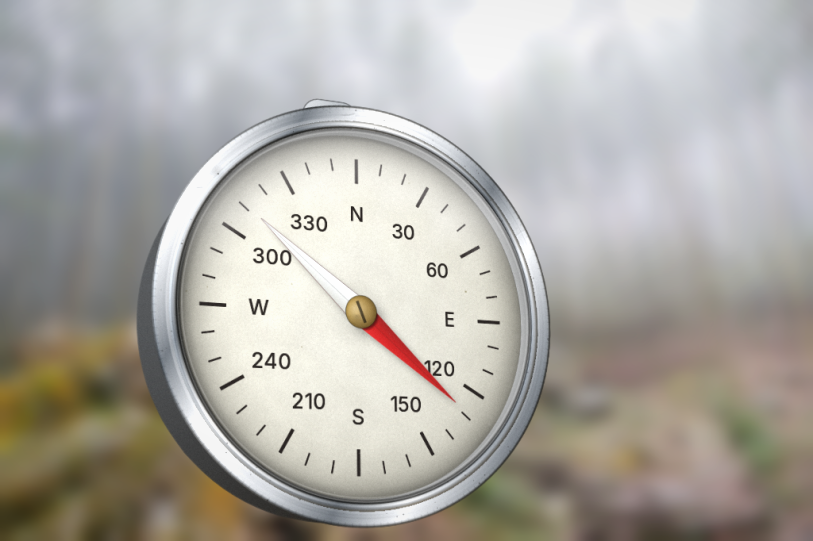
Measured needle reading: 130 °
